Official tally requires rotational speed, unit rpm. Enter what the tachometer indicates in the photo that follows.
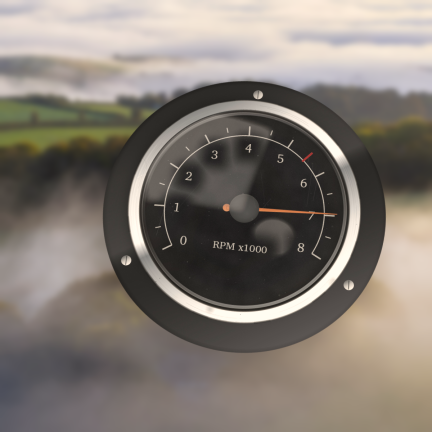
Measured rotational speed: 7000 rpm
